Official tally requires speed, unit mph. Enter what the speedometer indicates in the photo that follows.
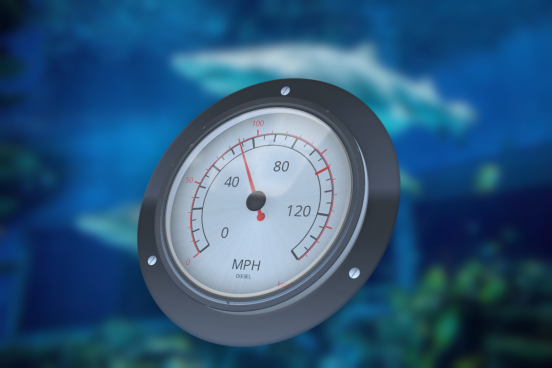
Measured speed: 55 mph
